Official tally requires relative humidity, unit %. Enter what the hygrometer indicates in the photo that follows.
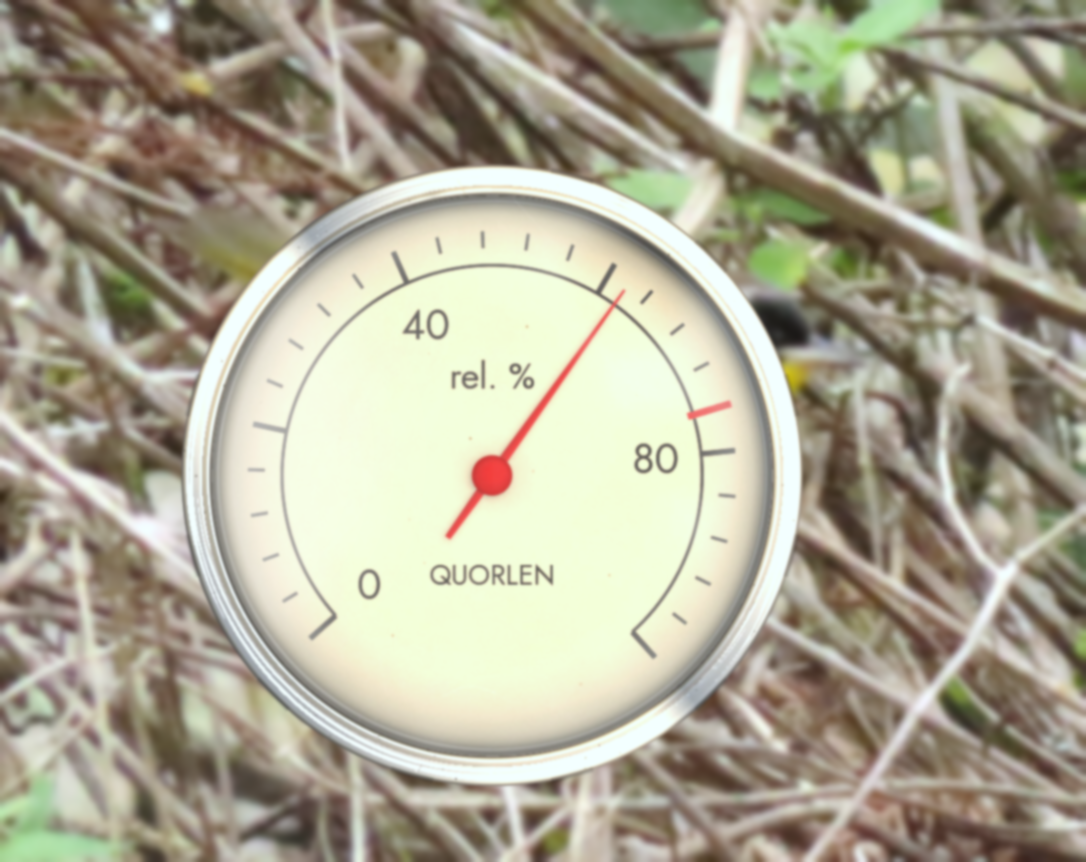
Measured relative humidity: 62 %
